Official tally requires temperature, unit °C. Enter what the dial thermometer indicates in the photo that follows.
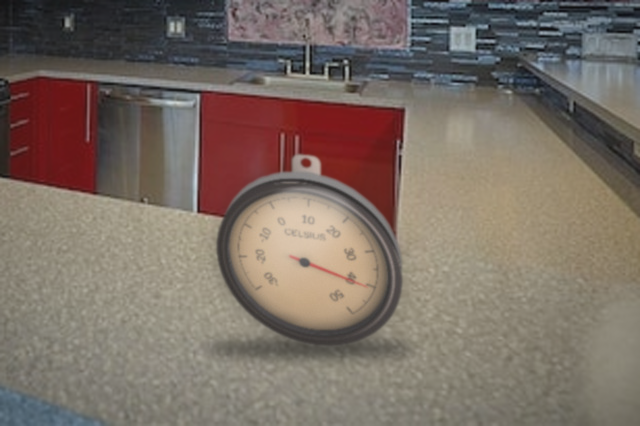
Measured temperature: 40 °C
